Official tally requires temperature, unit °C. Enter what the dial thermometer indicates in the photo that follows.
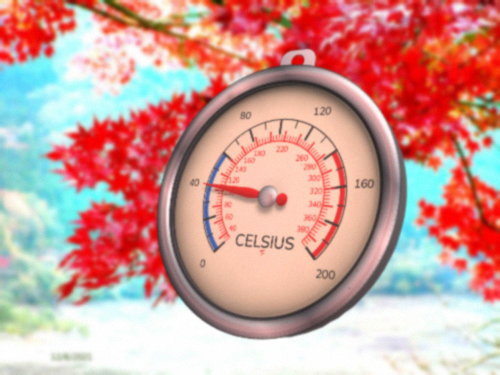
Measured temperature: 40 °C
